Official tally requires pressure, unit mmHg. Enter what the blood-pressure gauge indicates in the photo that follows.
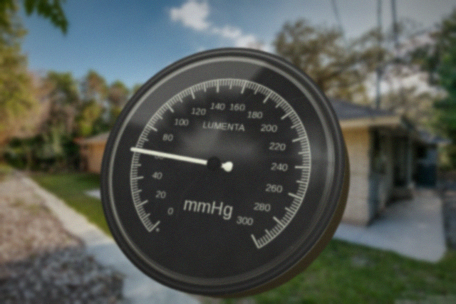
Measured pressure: 60 mmHg
